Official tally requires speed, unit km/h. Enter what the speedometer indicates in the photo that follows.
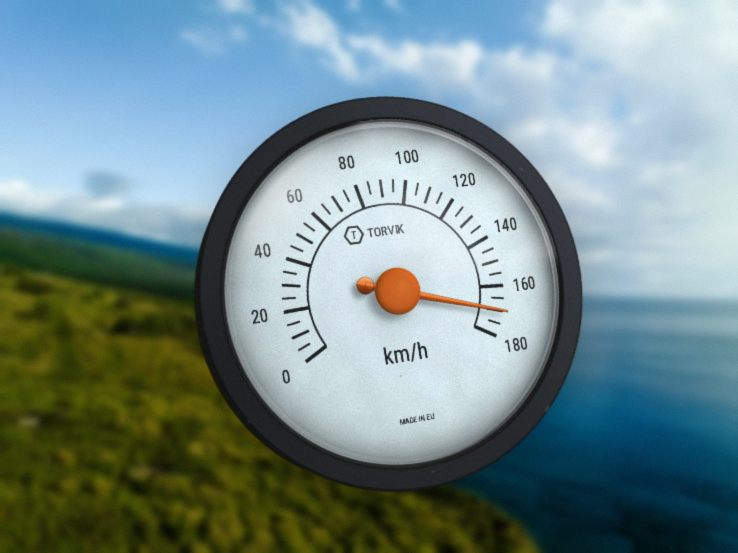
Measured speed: 170 km/h
